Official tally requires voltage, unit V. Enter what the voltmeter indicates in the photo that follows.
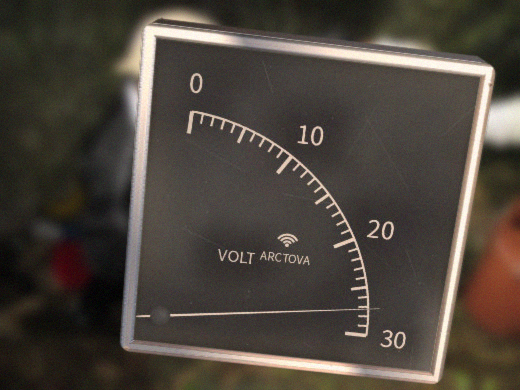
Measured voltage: 27 V
